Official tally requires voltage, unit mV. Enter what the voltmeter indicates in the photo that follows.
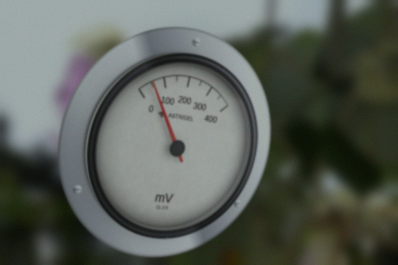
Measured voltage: 50 mV
